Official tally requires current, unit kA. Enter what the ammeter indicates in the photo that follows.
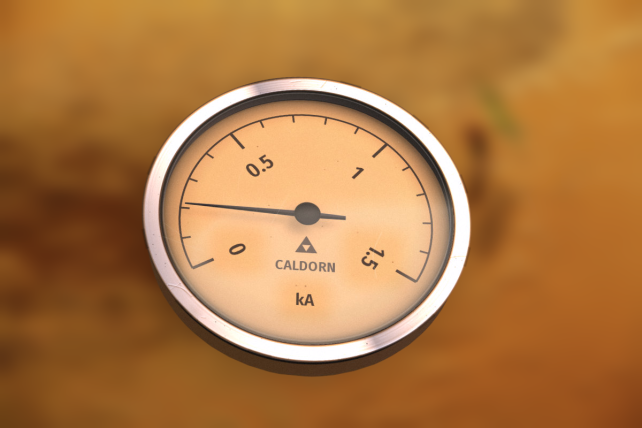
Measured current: 0.2 kA
